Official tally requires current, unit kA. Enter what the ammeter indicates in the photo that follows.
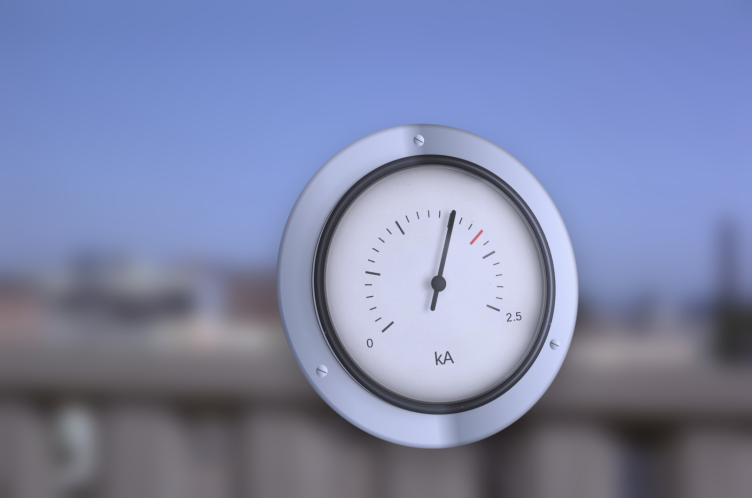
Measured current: 1.5 kA
